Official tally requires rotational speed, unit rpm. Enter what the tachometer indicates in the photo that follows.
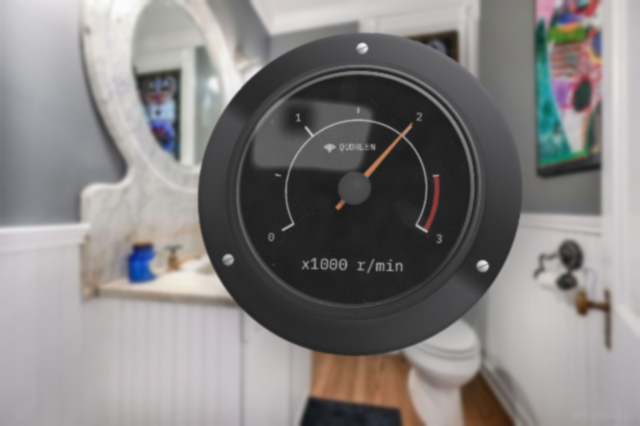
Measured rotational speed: 2000 rpm
